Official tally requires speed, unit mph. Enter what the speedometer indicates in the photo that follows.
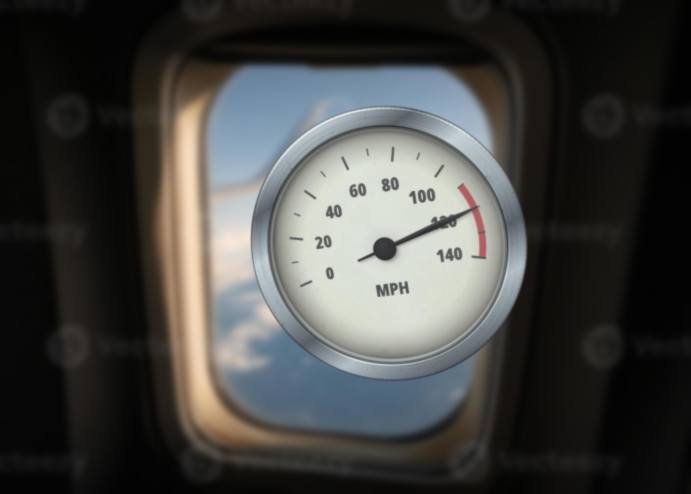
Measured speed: 120 mph
